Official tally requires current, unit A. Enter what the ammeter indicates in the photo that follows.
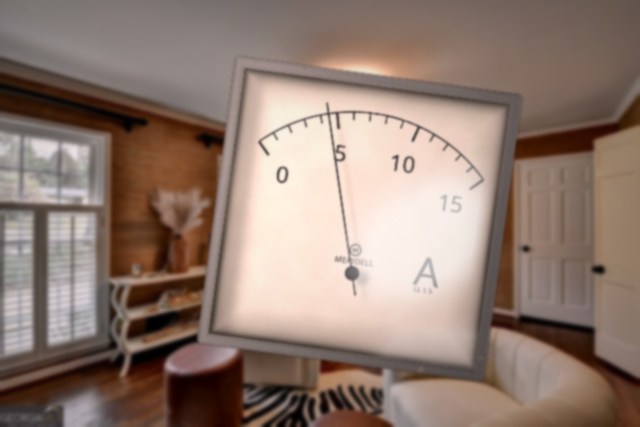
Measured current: 4.5 A
